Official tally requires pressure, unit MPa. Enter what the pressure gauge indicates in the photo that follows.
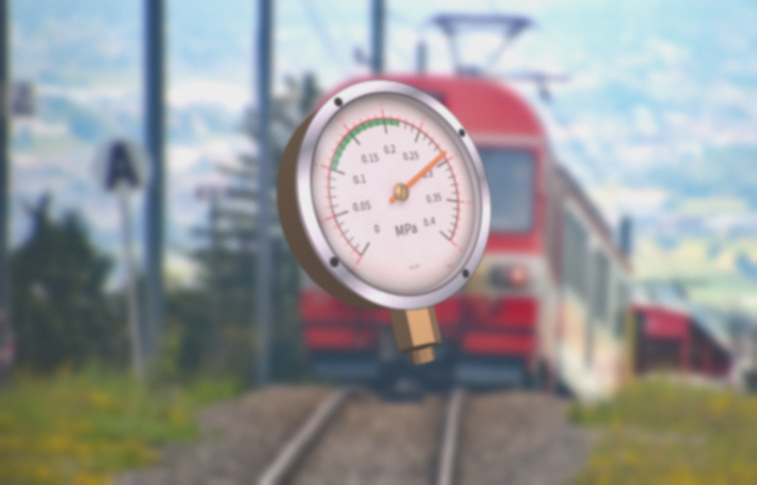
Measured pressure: 0.29 MPa
